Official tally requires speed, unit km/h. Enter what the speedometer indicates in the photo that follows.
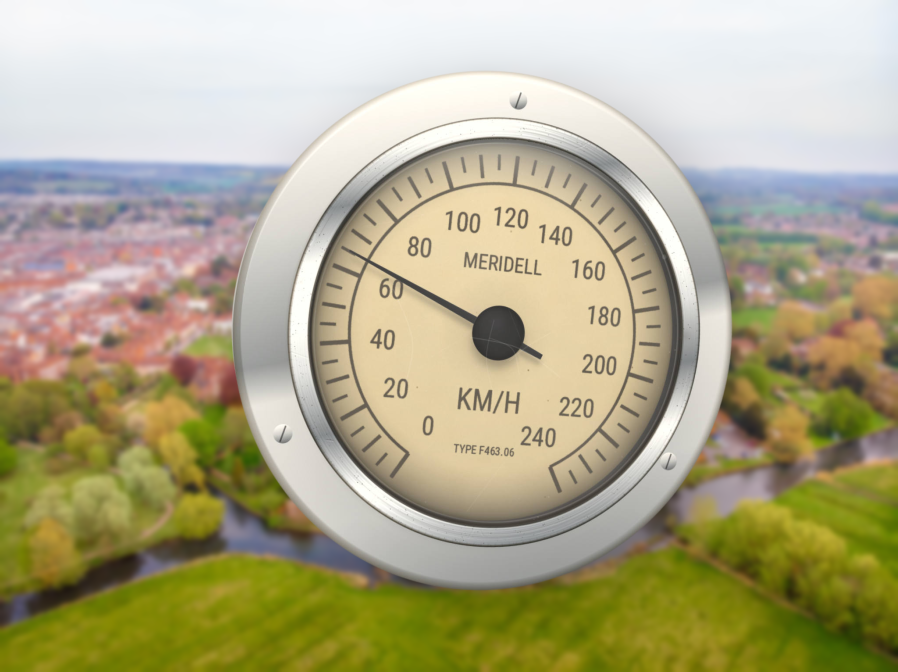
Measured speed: 65 km/h
